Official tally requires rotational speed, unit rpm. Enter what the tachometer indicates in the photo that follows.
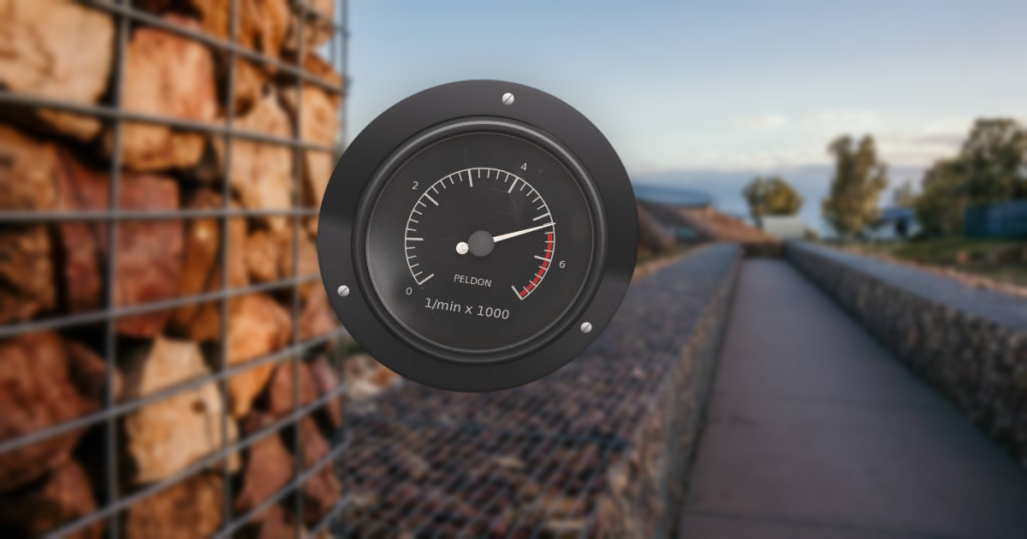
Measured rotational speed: 5200 rpm
